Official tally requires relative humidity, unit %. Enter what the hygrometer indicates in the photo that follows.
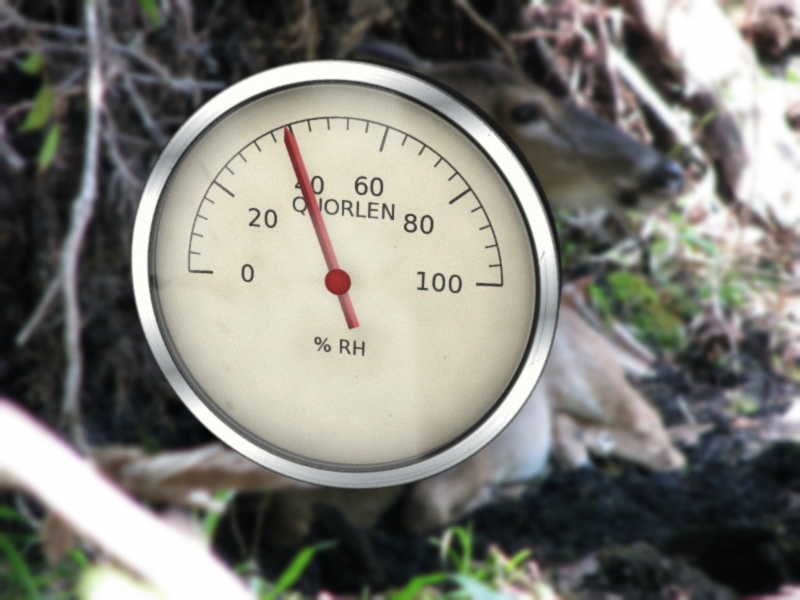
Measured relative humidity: 40 %
